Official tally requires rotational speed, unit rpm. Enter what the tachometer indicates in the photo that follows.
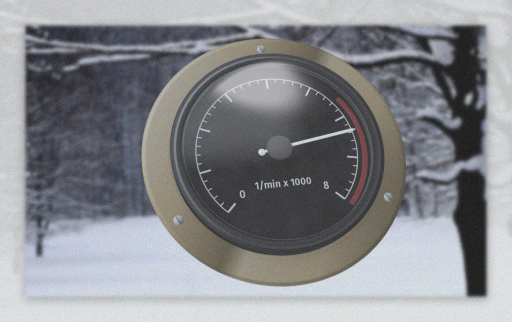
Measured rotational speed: 6400 rpm
